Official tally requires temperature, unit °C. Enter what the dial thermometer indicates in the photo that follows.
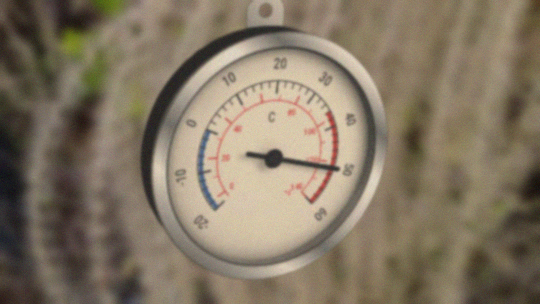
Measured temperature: 50 °C
